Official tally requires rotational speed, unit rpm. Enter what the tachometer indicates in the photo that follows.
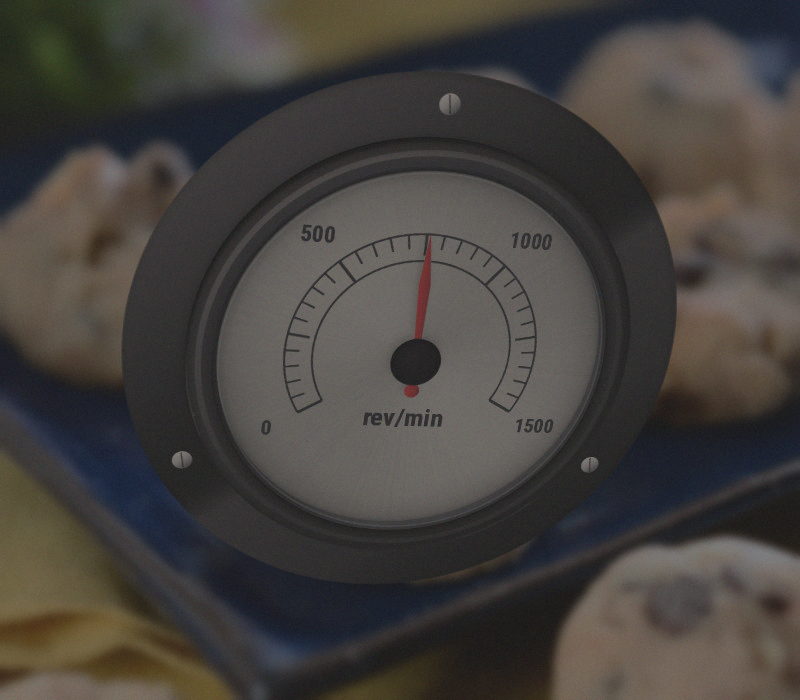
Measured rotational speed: 750 rpm
